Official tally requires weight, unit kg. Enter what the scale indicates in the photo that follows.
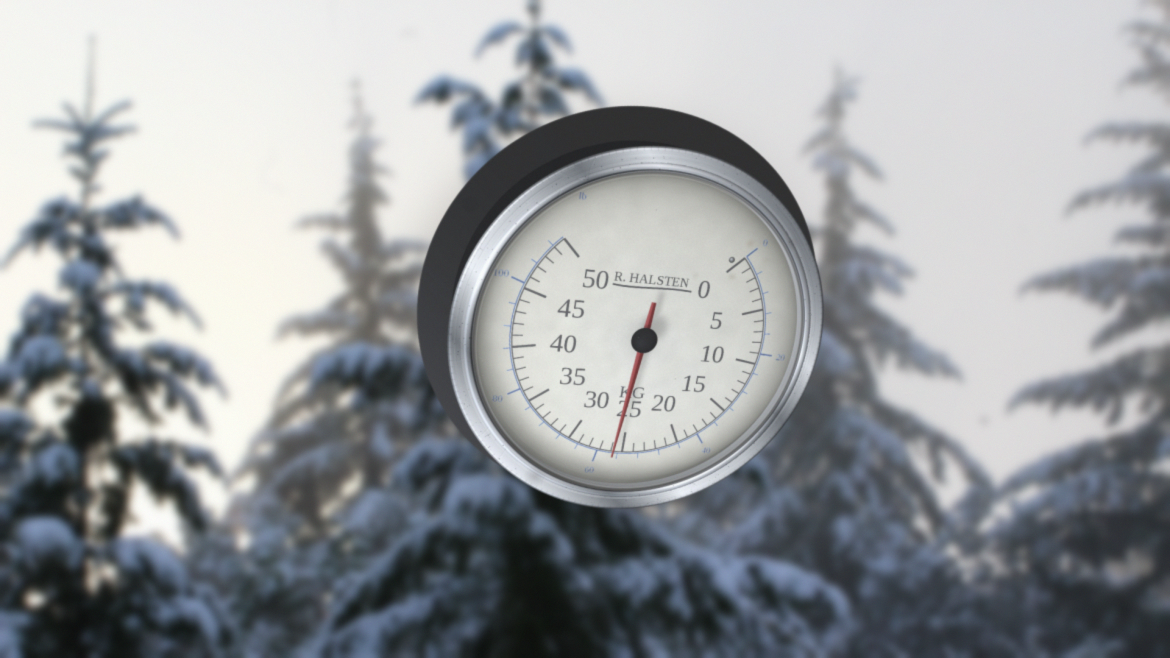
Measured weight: 26 kg
